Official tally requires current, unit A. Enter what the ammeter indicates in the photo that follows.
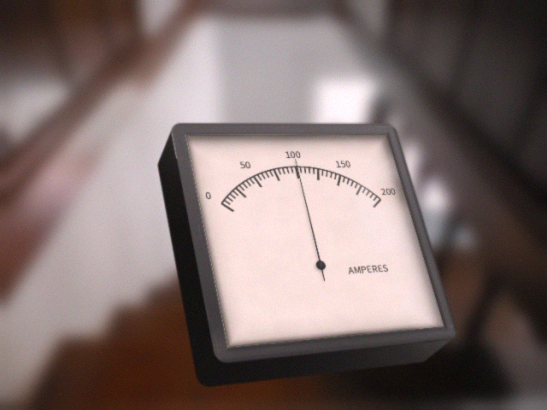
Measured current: 100 A
